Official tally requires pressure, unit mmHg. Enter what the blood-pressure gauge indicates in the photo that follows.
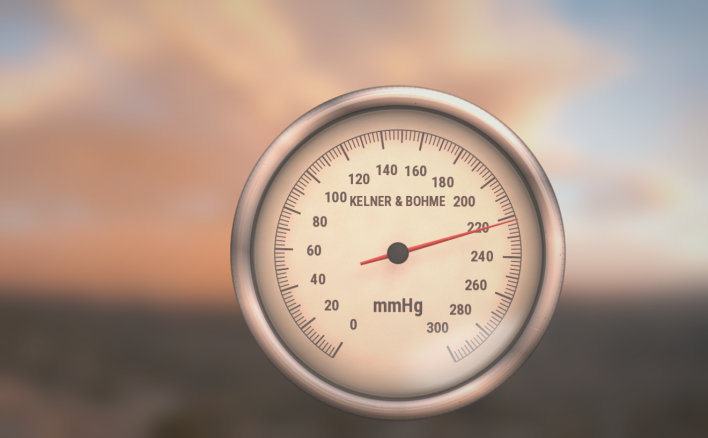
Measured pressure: 222 mmHg
